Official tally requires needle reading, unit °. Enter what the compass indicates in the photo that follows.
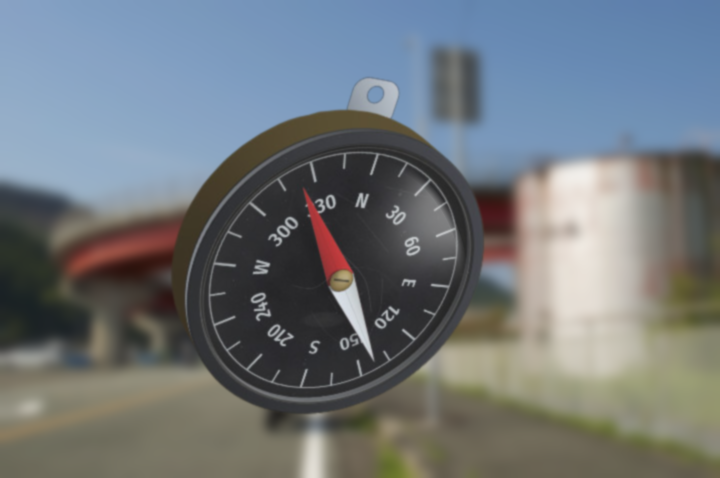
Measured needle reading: 322.5 °
